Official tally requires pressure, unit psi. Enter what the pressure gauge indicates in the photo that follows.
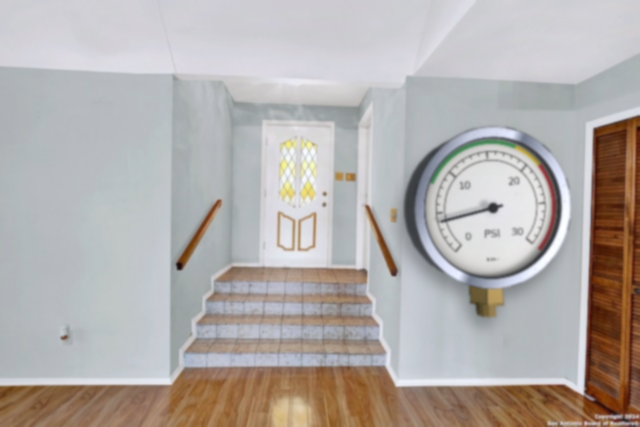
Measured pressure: 4 psi
